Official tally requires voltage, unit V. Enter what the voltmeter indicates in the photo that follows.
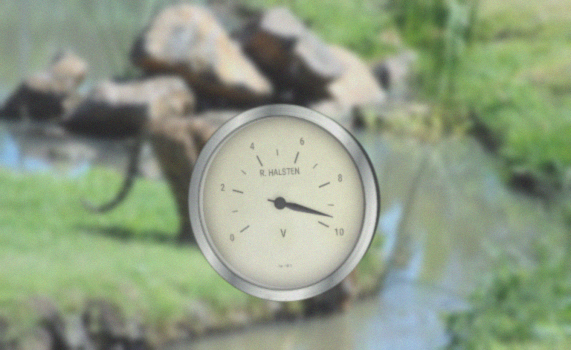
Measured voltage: 9.5 V
